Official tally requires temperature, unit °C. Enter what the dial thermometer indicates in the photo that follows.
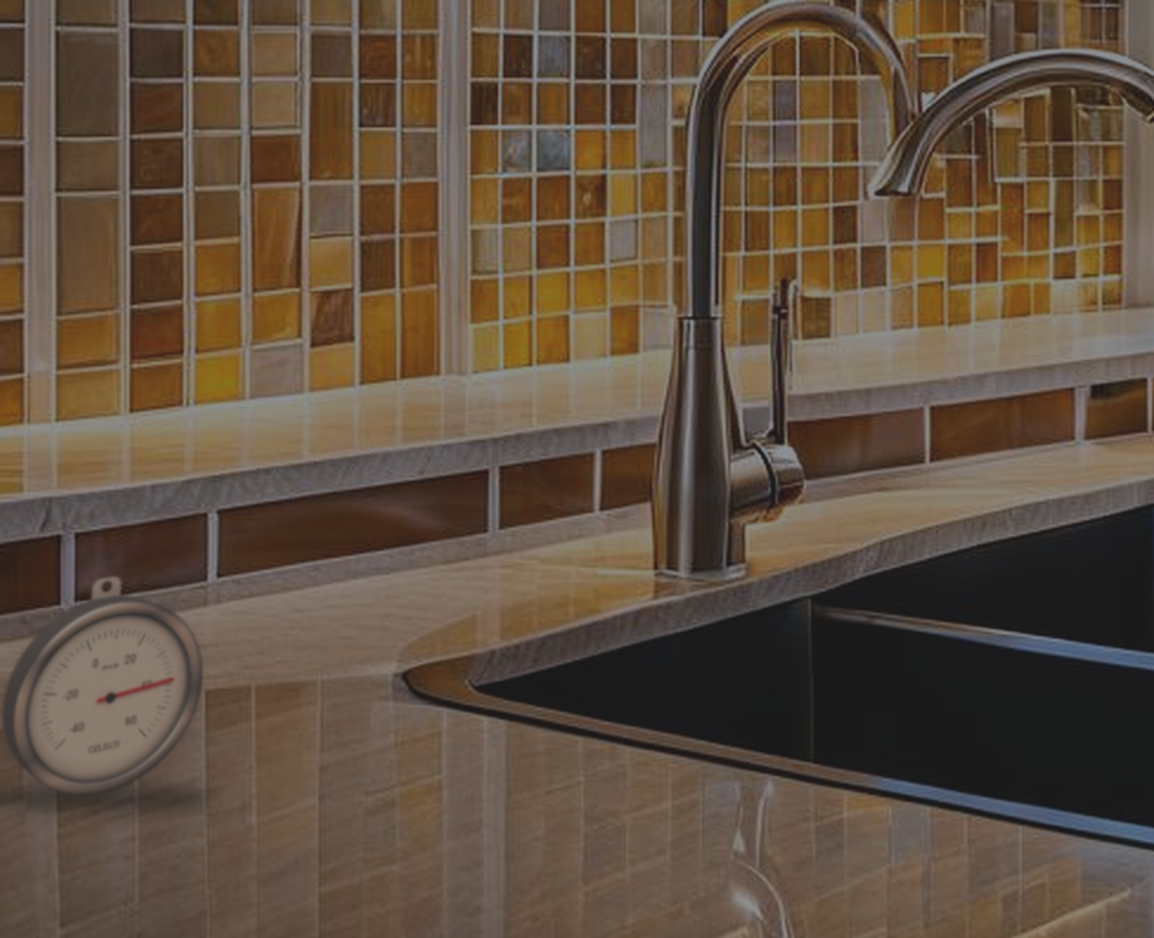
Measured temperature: 40 °C
